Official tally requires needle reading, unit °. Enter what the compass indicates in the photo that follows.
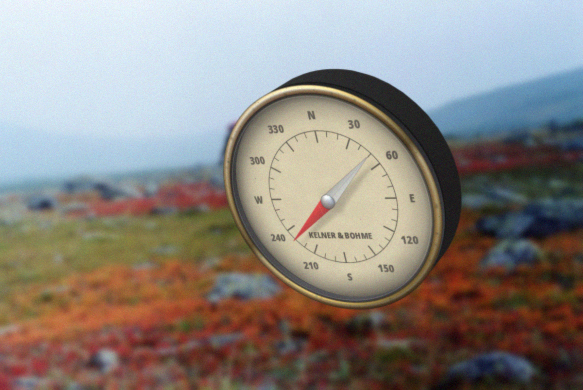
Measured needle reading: 230 °
